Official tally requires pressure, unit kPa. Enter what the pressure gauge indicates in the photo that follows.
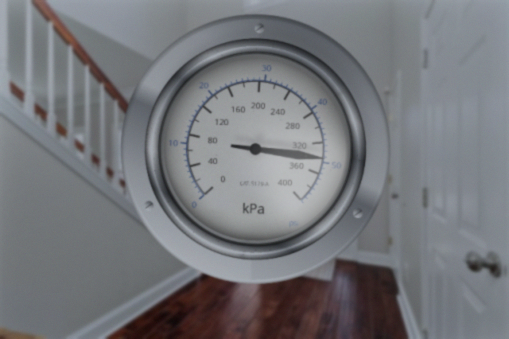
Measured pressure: 340 kPa
